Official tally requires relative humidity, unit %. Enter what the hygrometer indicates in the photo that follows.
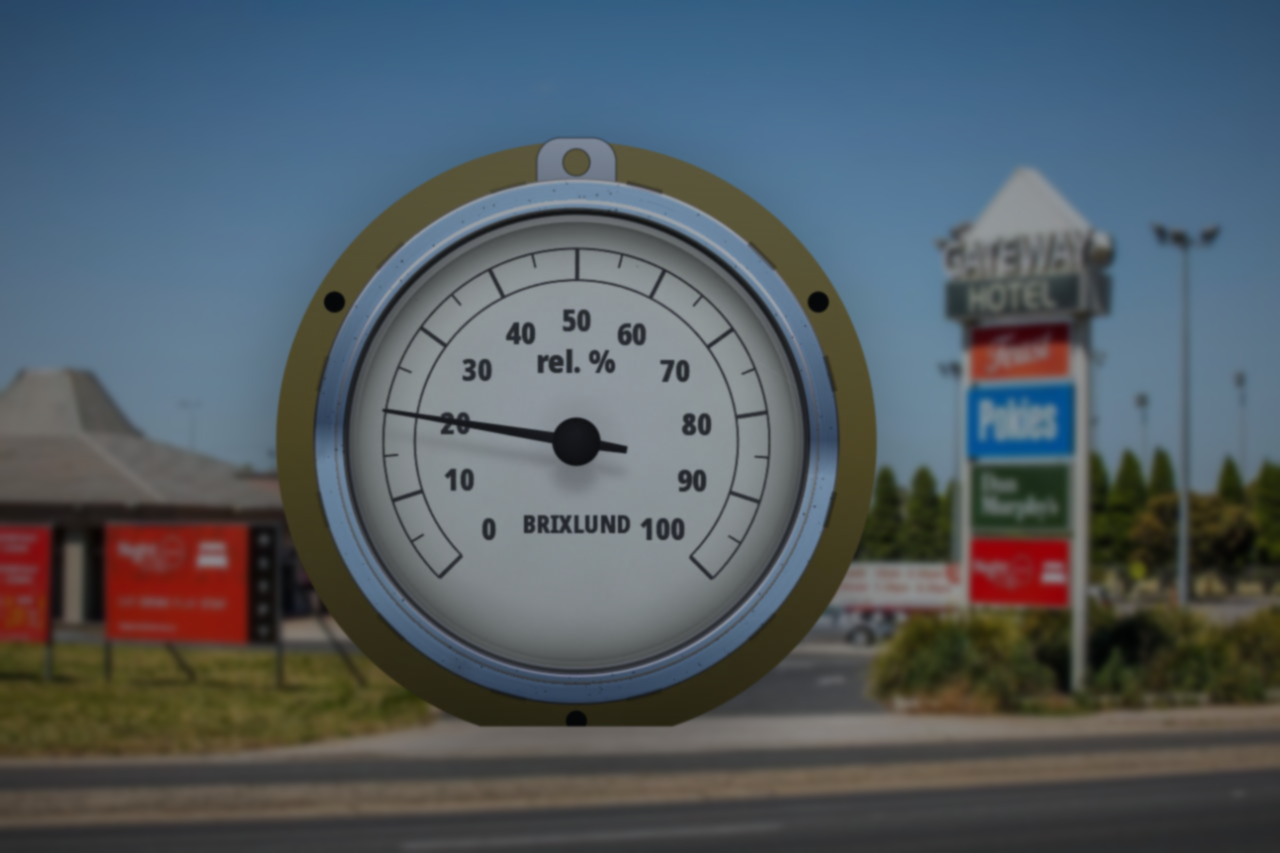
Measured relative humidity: 20 %
